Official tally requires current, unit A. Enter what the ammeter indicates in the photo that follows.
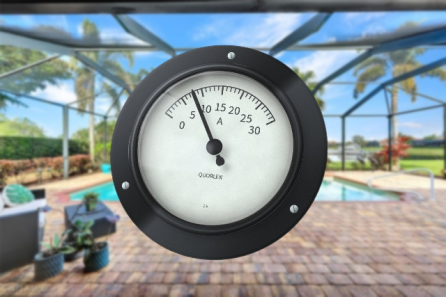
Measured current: 8 A
